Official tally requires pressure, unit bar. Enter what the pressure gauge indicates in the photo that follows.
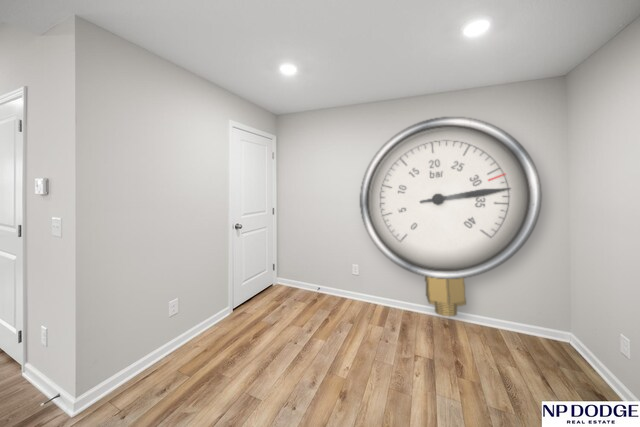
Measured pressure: 33 bar
